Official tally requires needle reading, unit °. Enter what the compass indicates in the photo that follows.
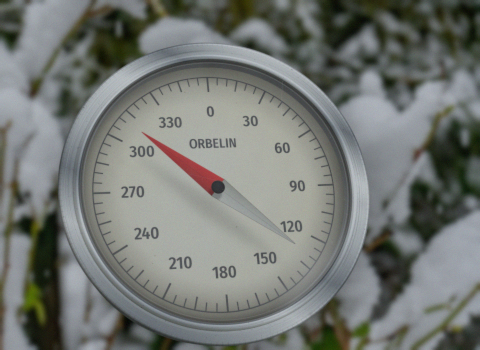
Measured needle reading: 310 °
